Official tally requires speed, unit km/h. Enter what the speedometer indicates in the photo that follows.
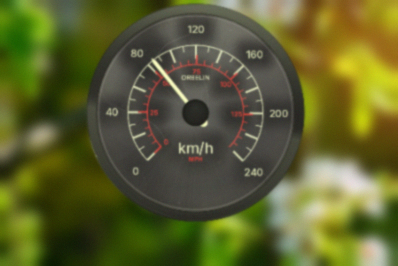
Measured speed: 85 km/h
